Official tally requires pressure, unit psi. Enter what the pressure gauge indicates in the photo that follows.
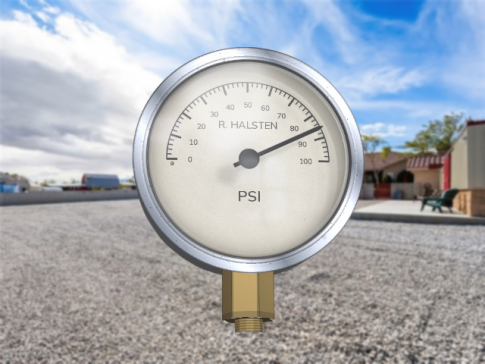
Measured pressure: 86 psi
